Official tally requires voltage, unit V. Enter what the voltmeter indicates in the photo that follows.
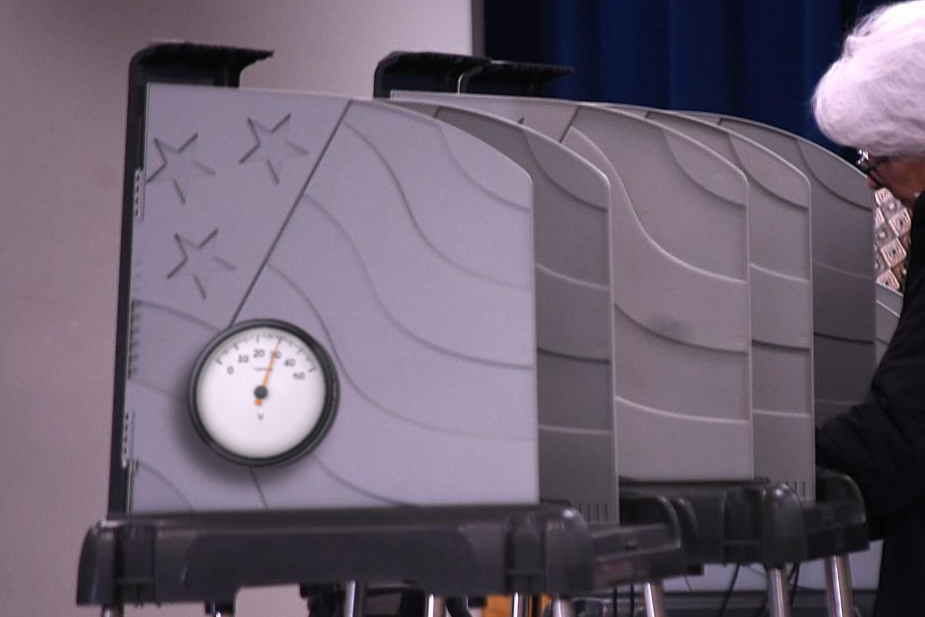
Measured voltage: 30 V
